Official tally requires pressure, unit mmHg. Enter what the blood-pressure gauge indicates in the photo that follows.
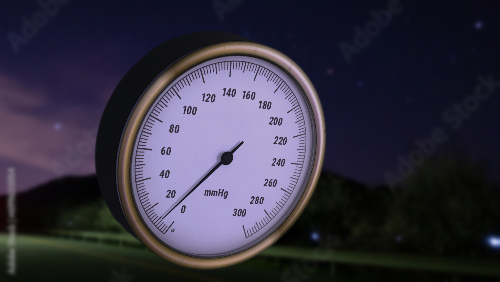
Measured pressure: 10 mmHg
